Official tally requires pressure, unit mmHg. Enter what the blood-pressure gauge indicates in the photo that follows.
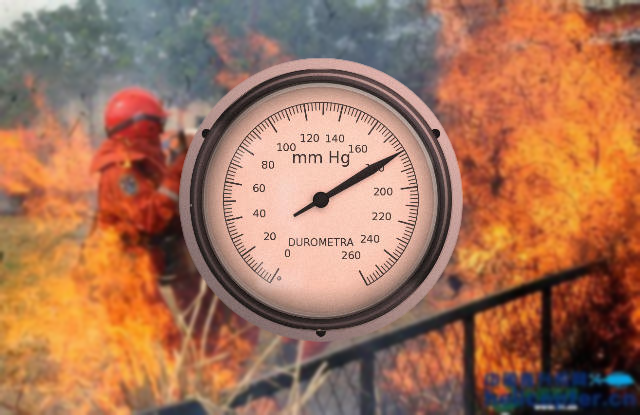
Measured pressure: 180 mmHg
